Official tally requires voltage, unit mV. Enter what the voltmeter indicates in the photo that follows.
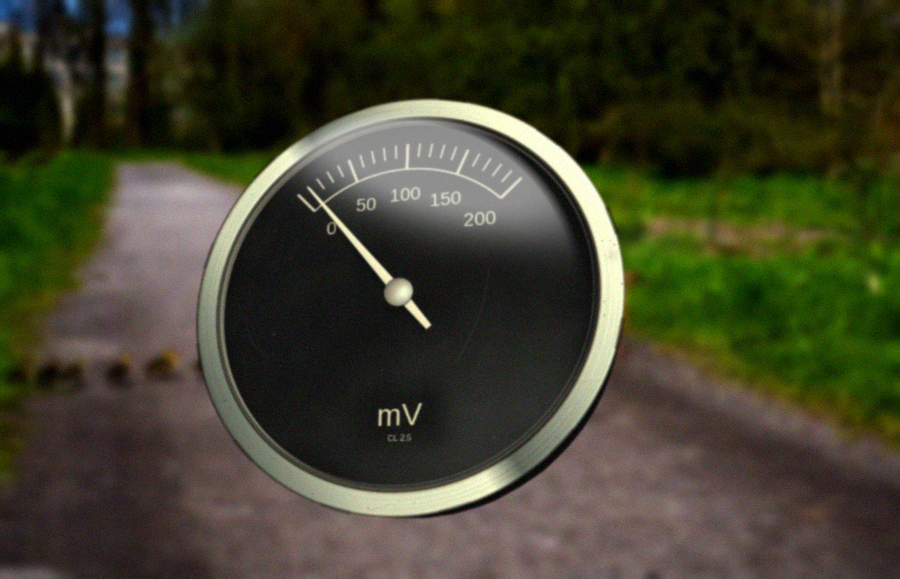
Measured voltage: 10 mV
